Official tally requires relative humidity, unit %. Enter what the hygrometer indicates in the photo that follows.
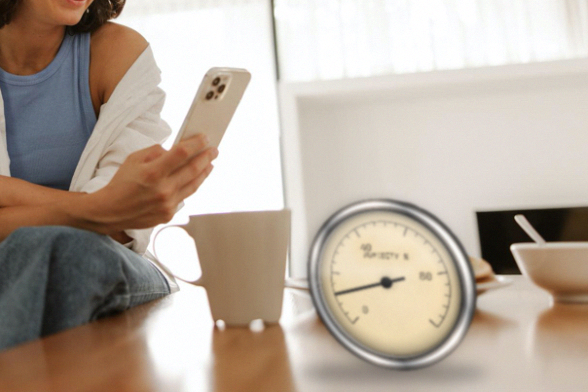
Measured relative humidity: 12 %
